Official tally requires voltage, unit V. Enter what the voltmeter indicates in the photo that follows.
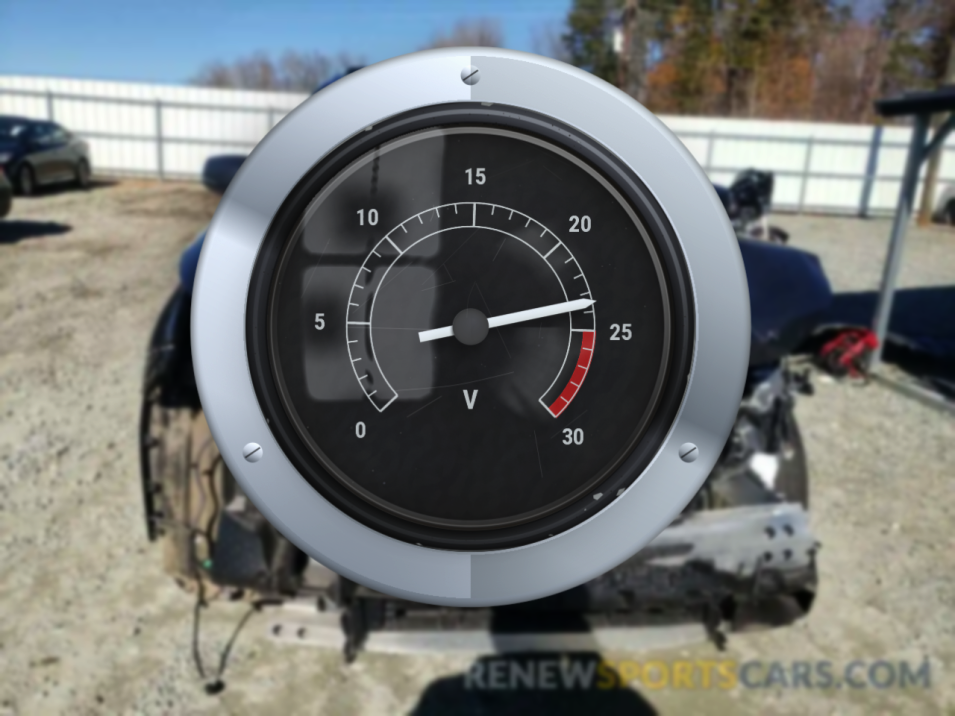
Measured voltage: 23.5 V
